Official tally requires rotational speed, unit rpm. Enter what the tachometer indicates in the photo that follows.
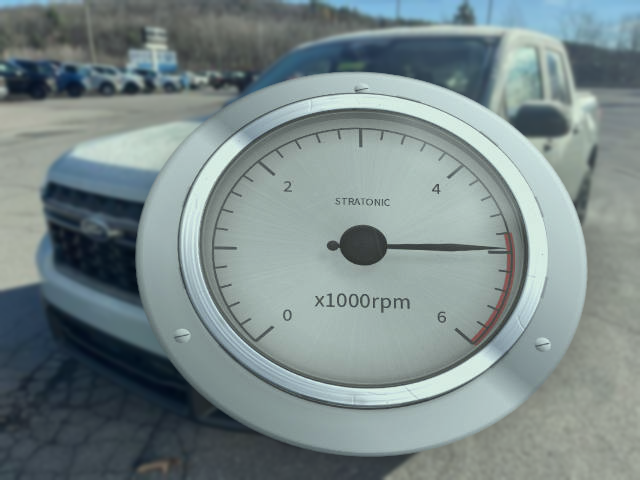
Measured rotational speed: 5000 rpm
